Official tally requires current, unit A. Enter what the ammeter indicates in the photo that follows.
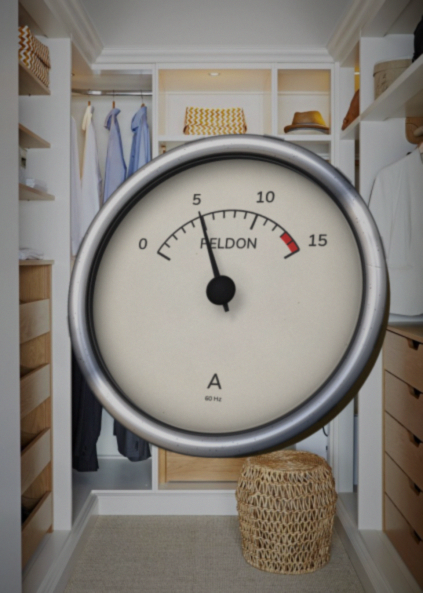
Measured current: 5 A
